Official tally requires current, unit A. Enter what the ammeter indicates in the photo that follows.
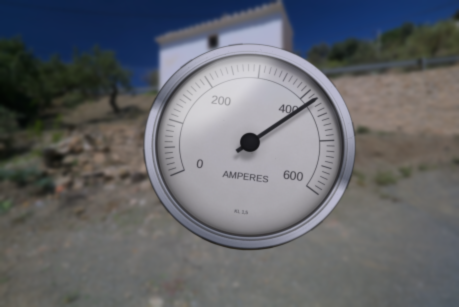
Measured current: 420 A
